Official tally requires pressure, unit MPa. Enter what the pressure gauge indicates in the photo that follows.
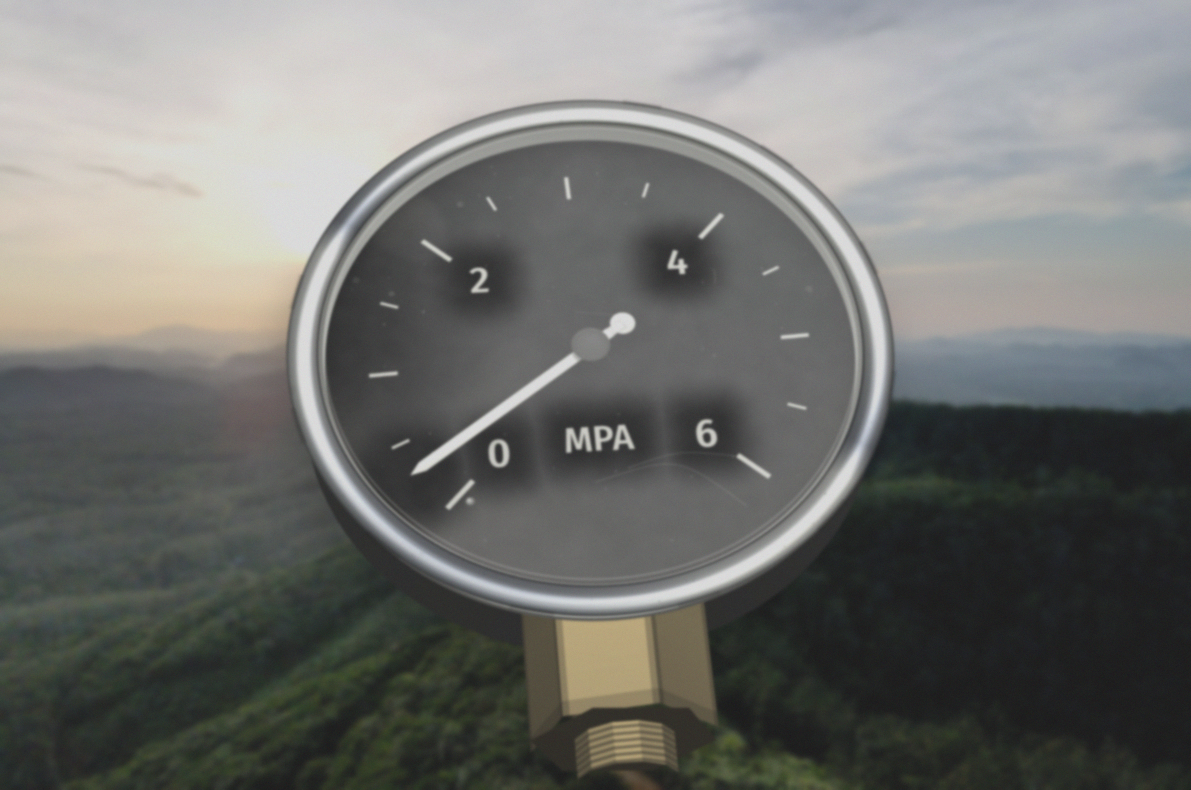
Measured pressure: 0.25 MPa
